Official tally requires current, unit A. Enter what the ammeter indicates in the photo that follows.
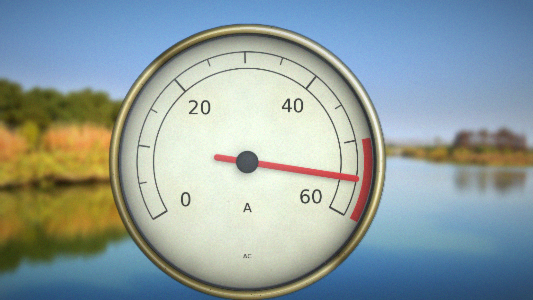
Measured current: 55 A
